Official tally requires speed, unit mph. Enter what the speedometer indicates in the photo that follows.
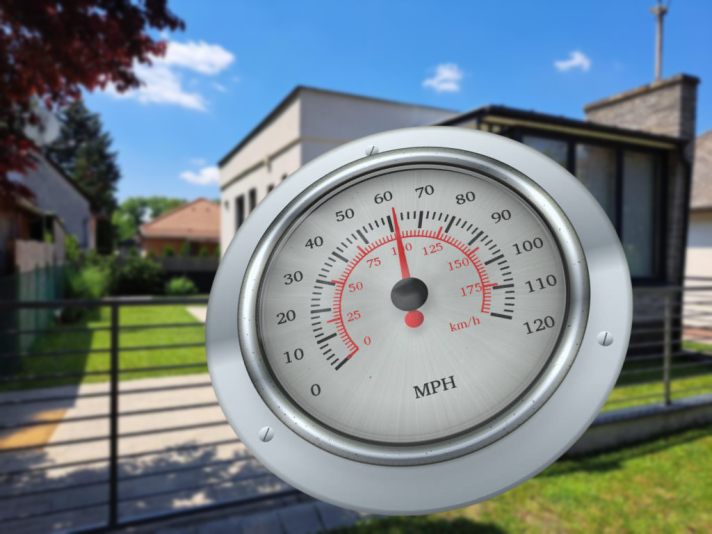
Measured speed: 62 mph
